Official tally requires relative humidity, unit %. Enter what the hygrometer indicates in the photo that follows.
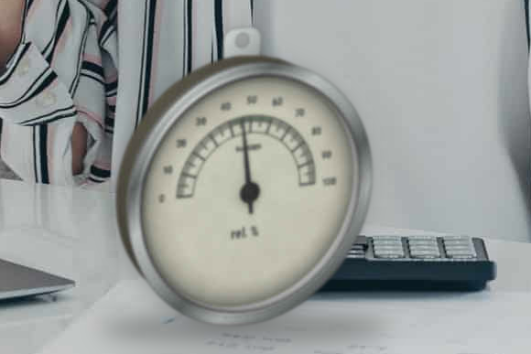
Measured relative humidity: 45 %
